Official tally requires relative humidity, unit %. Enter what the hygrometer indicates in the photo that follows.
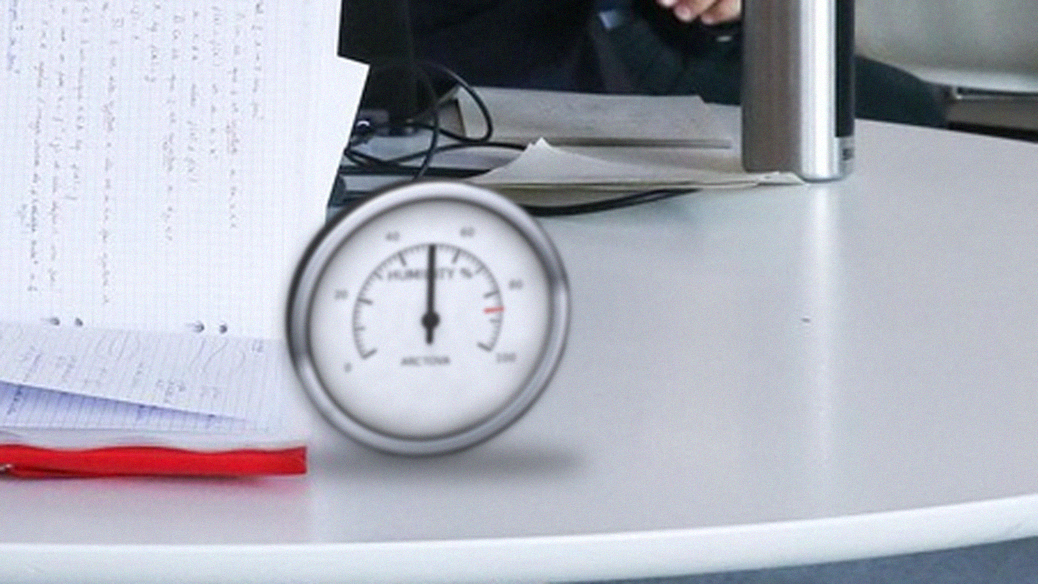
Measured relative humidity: 50 %
